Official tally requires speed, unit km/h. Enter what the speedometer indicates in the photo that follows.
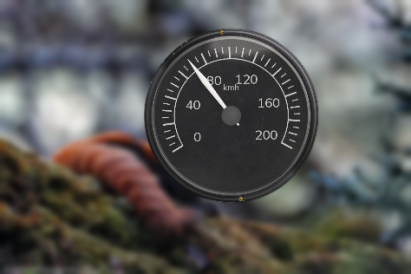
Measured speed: 70 km/h
